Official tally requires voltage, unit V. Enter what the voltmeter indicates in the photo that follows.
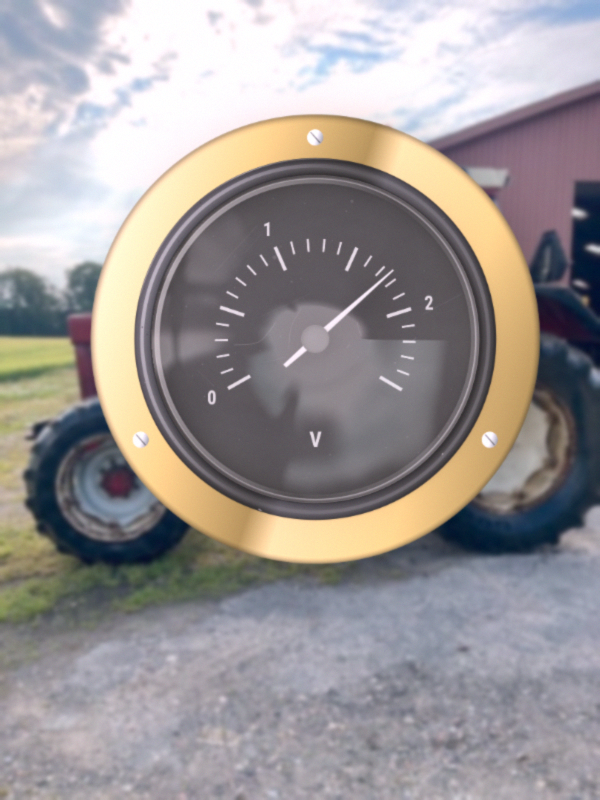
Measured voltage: 1.75 V
